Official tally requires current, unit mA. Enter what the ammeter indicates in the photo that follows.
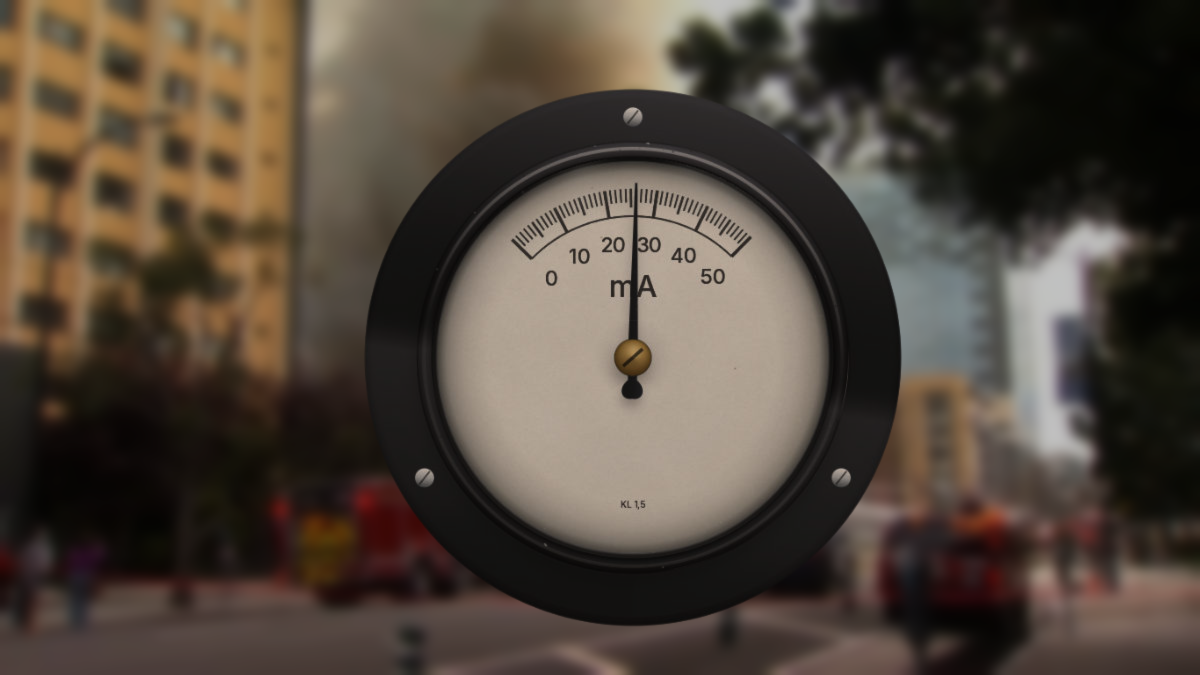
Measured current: 26 mA
